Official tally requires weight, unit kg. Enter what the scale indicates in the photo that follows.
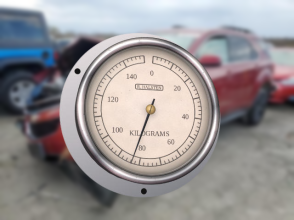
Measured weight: 84 kg
